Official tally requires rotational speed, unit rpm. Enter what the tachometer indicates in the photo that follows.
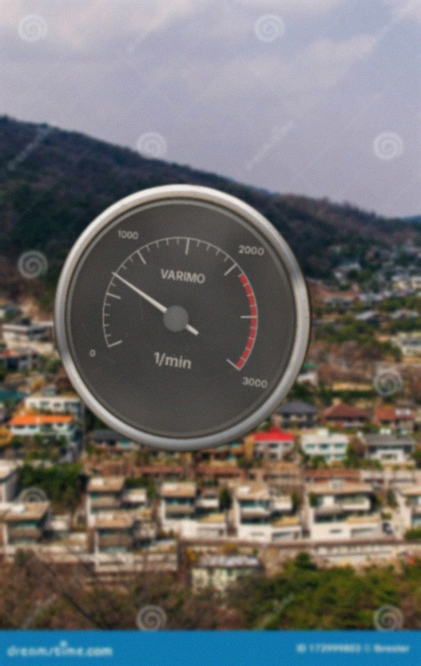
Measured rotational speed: 700 rpm
